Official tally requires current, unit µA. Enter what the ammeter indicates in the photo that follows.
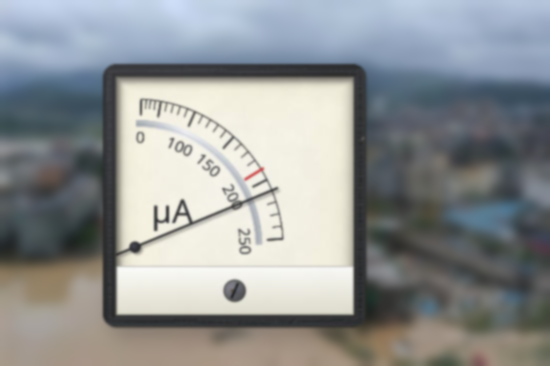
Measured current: 210 µA
